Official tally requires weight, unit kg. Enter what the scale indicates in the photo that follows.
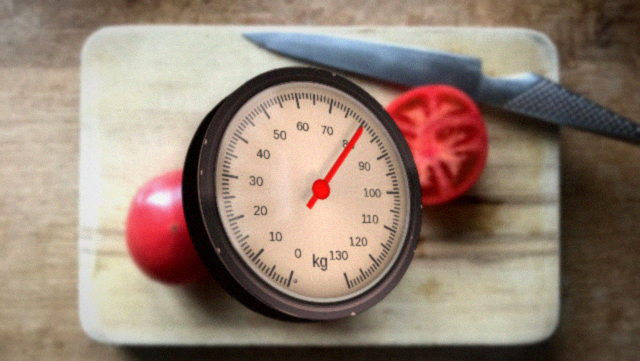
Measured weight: 80 kg
